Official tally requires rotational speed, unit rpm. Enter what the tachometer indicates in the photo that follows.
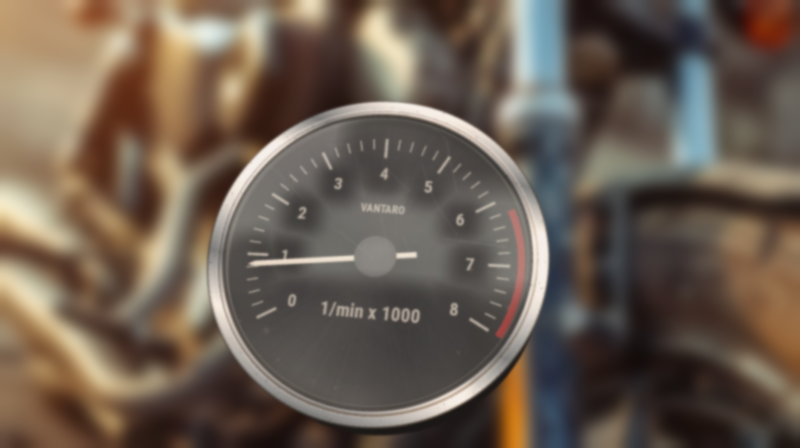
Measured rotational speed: 800 rpm
